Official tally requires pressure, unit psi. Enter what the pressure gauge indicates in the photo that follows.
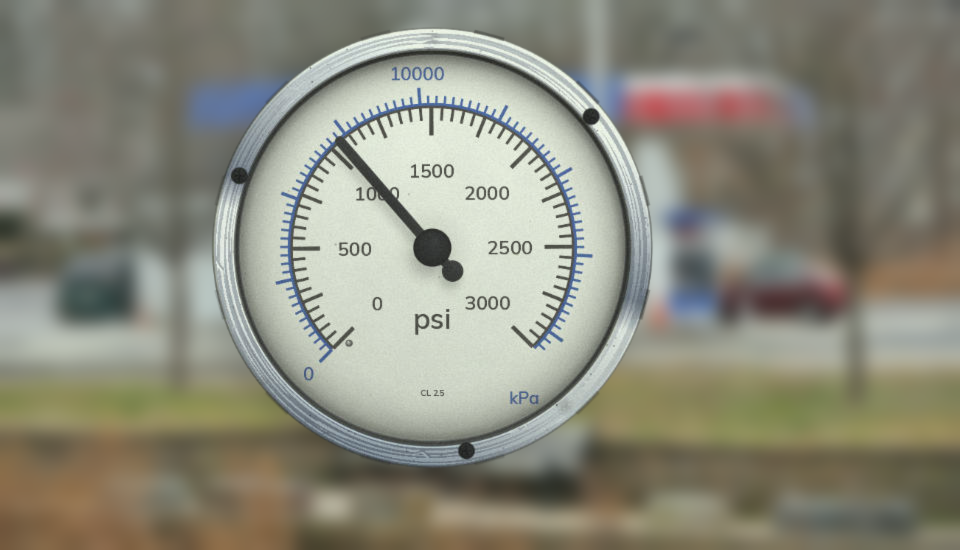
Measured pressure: 1050 psi
